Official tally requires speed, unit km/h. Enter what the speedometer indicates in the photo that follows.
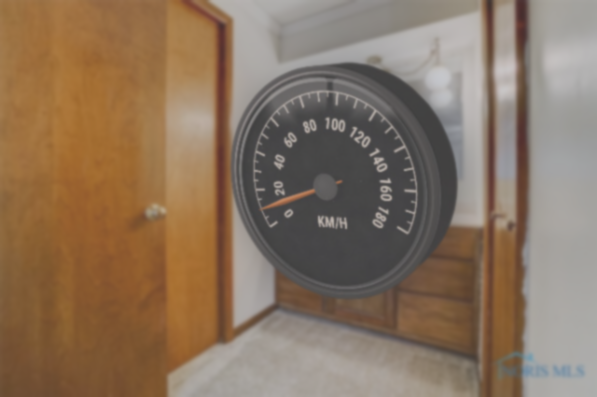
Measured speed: 10 km/h
